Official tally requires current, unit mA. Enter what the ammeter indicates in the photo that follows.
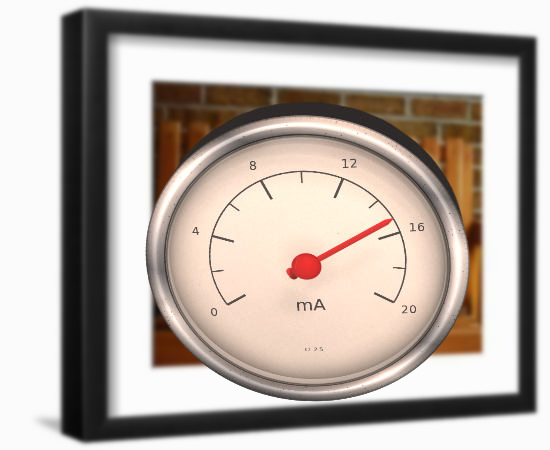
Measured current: 15 mA
